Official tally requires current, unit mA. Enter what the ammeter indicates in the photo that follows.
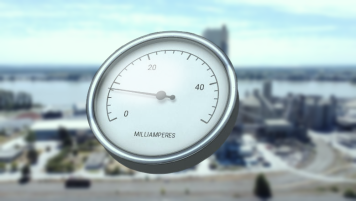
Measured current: 8 mA
